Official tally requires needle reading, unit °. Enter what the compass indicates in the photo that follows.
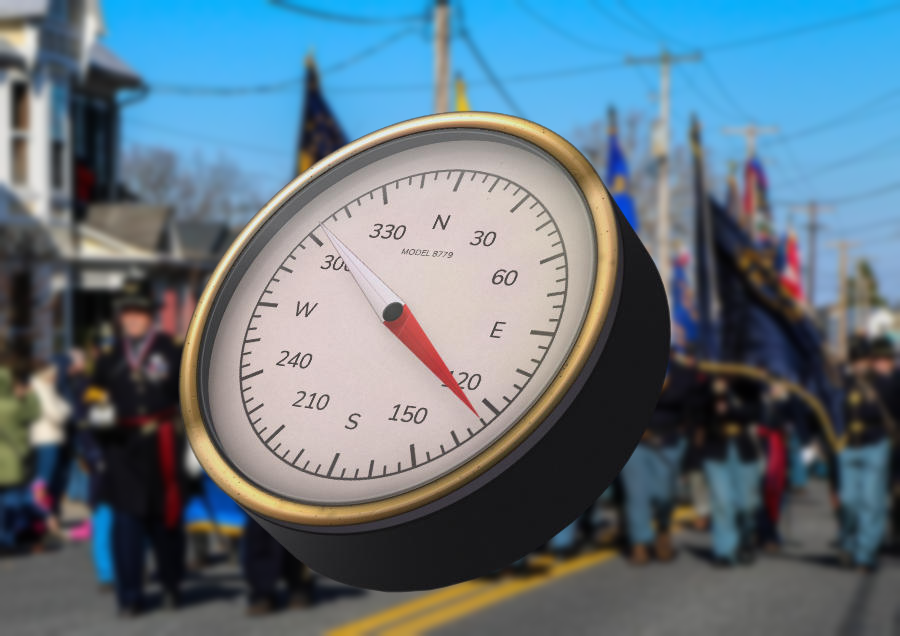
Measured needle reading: 125 °
